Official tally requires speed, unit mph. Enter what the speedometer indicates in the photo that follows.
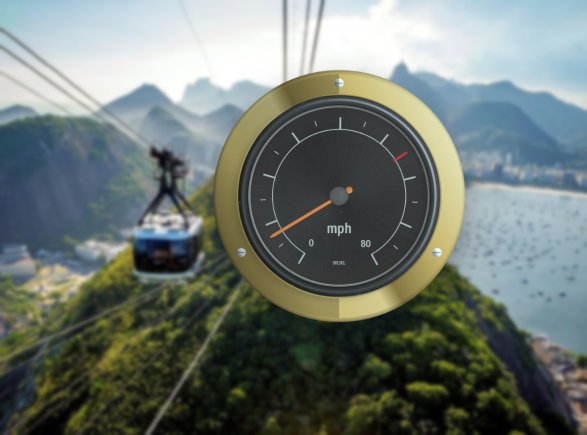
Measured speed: 7.5 mph
